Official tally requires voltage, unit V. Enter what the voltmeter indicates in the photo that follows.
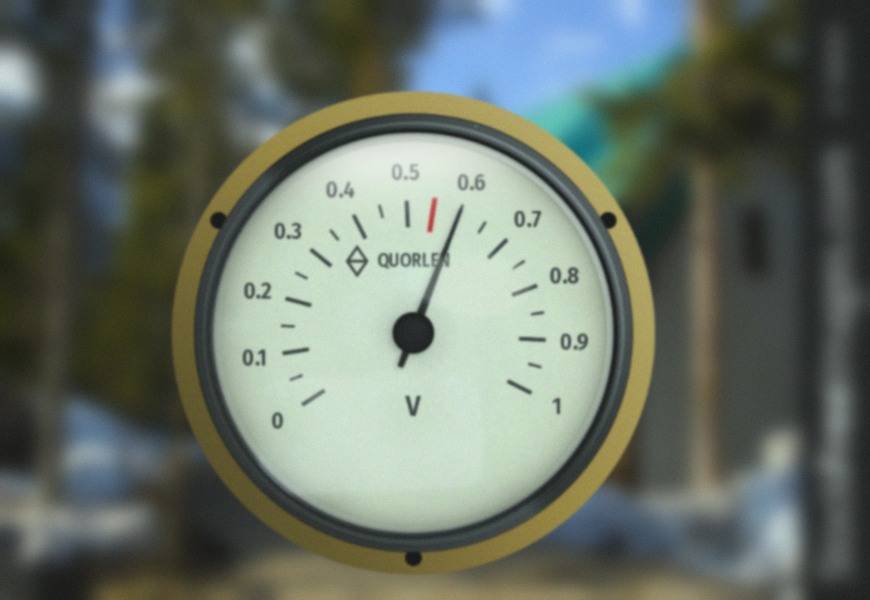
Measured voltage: 0.6 V
